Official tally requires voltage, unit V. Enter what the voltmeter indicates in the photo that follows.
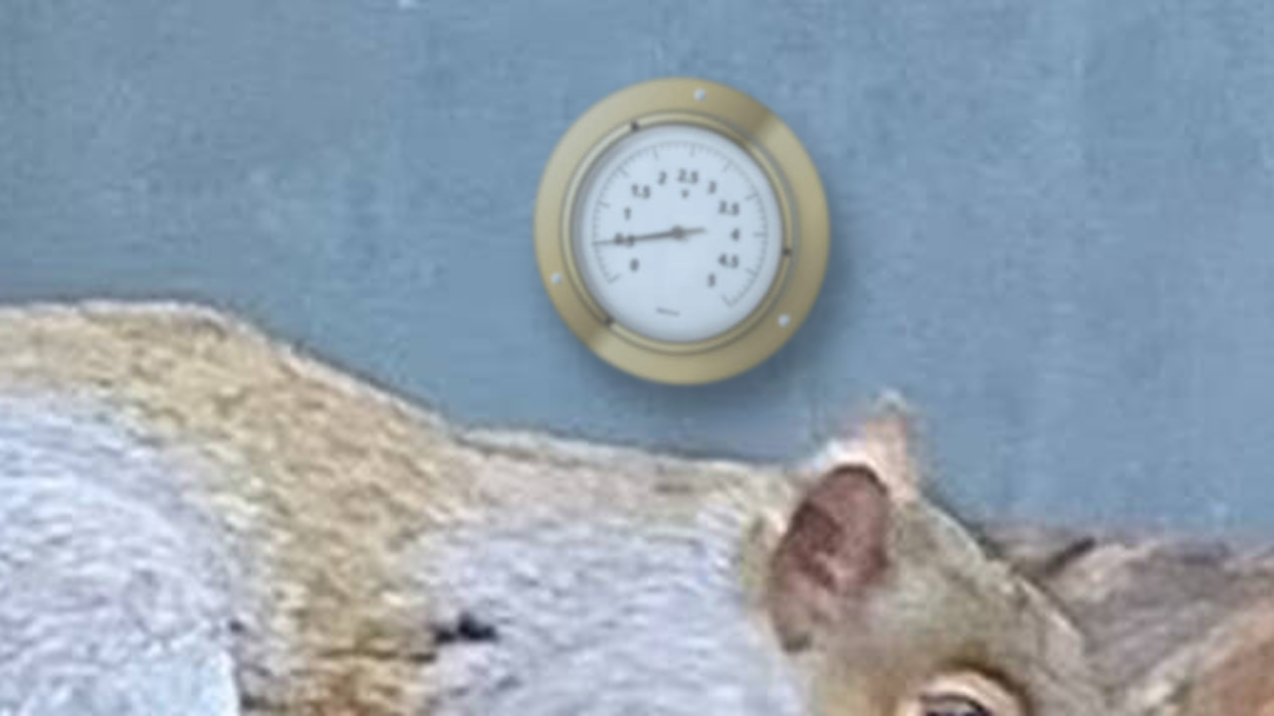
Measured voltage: 0.5 V
